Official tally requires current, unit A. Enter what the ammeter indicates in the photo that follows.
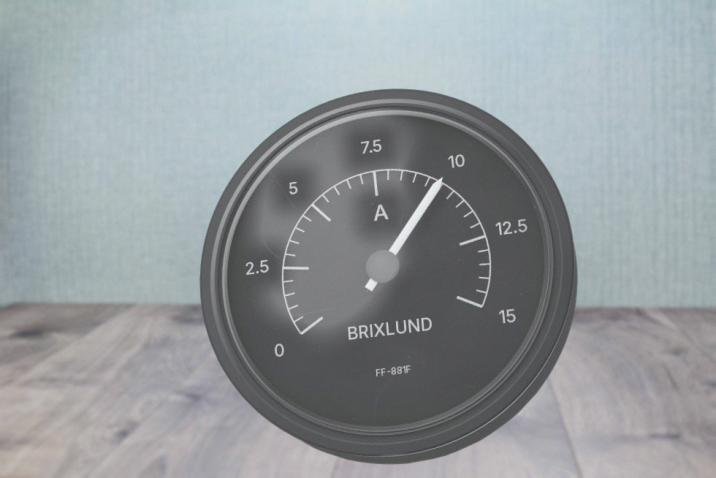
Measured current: 10 A
